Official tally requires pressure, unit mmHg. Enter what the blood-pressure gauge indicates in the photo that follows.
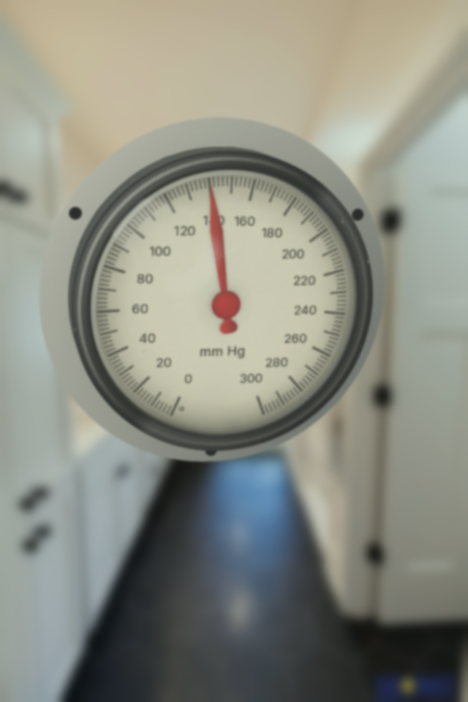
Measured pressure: 140 mmHg
